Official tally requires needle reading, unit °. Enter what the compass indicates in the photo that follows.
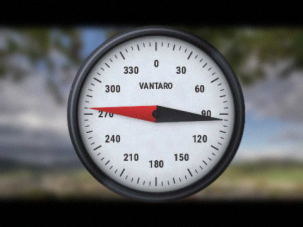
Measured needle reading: 275 °
